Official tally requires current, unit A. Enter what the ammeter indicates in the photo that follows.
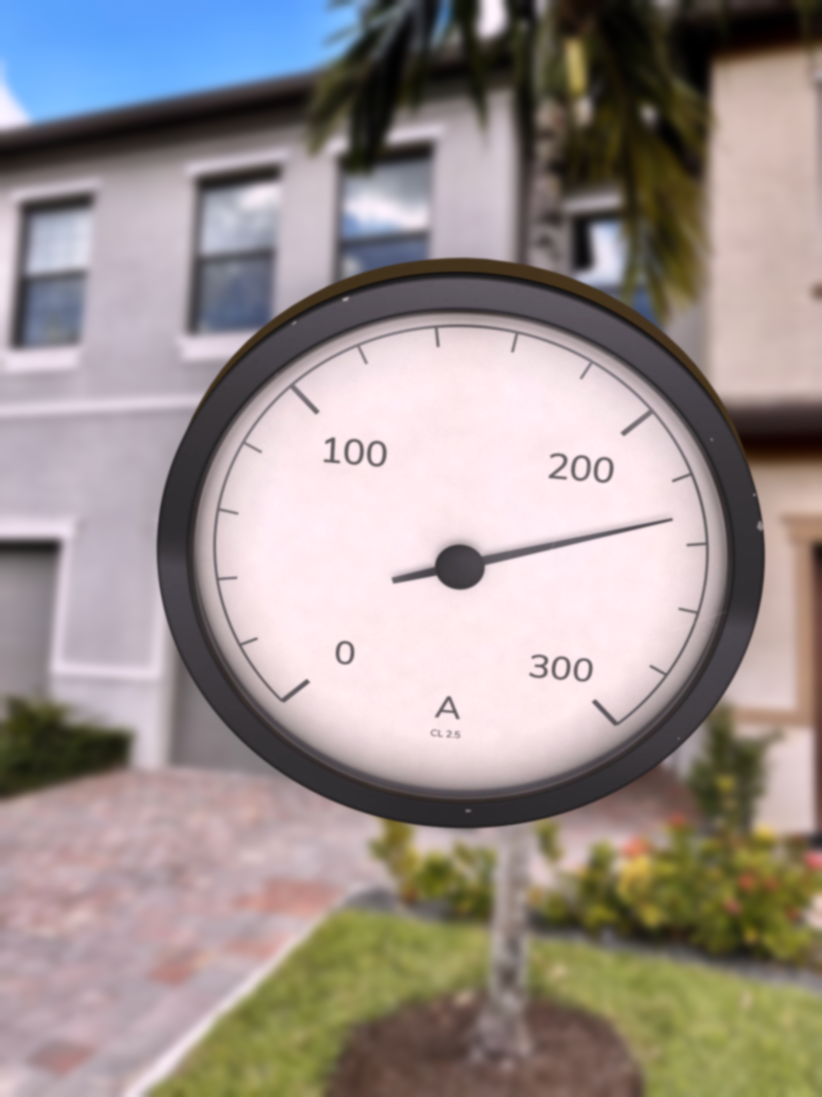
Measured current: 230 A
